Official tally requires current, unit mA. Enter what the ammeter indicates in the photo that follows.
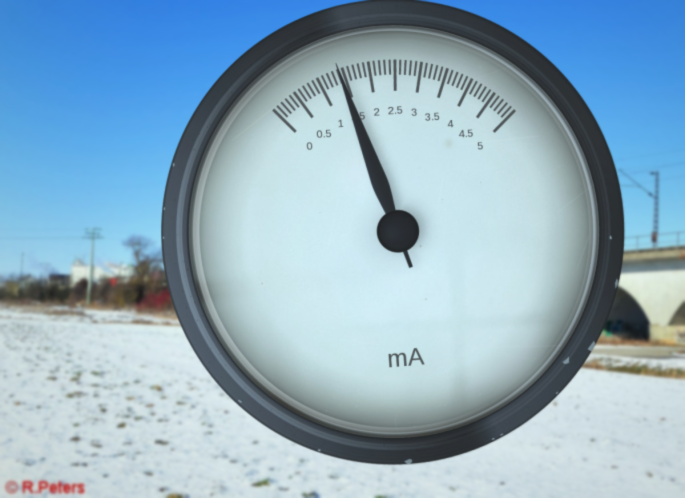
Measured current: 1.4 mA
